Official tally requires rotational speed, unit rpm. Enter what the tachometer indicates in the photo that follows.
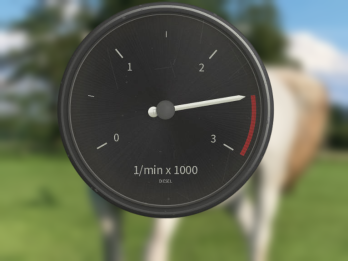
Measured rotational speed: 2500 rpm
